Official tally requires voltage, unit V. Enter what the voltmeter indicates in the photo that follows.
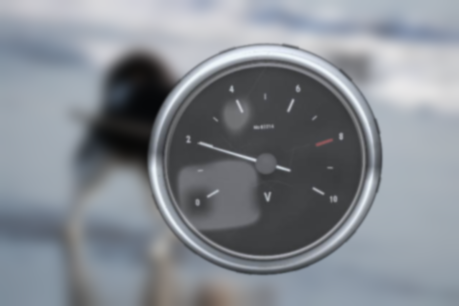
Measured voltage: 2 V
